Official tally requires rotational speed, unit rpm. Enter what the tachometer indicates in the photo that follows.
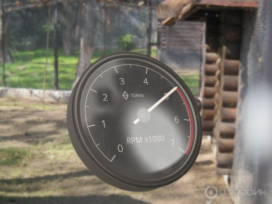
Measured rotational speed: 5000 rpm
